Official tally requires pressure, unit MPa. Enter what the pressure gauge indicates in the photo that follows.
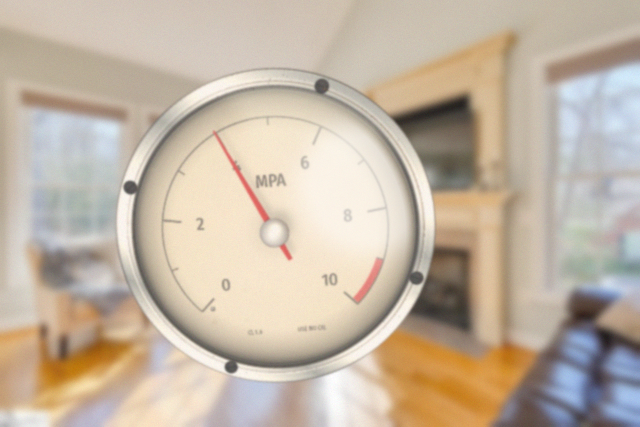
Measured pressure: 4 MPa
